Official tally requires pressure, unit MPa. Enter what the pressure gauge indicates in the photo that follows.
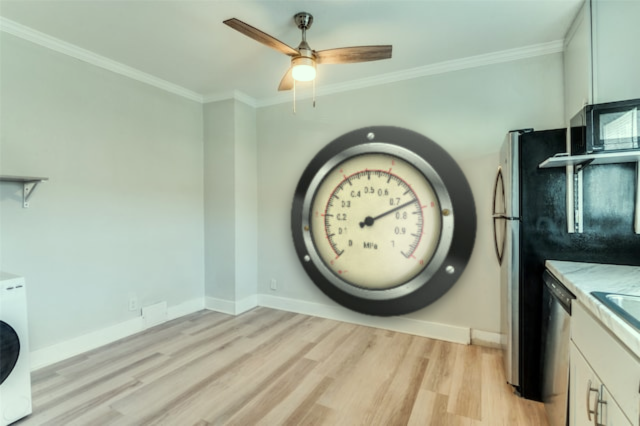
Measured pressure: 0.75 MPa
